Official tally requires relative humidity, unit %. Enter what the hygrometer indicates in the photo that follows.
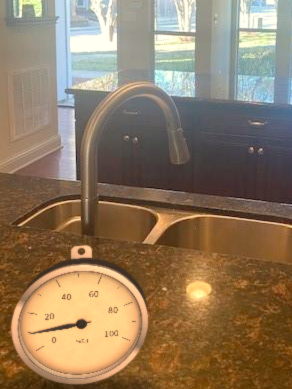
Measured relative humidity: 10 %
